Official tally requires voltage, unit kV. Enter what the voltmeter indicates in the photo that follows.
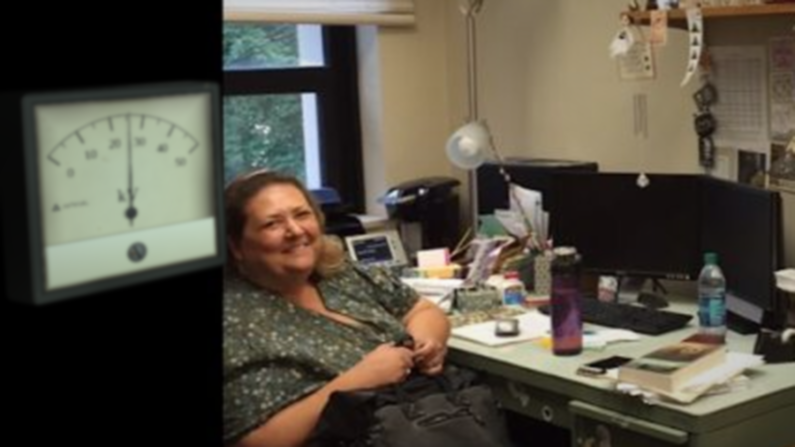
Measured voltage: 25 kV
